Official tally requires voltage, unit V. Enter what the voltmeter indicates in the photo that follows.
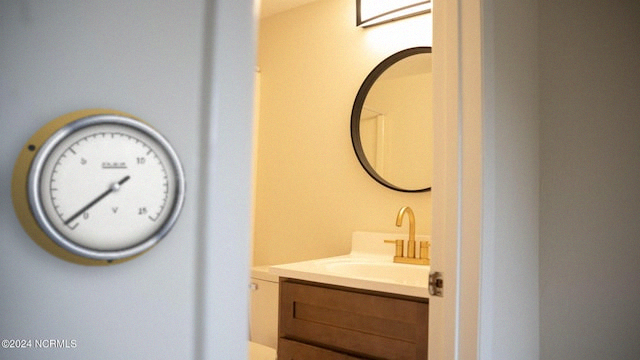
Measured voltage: 0.5 V
